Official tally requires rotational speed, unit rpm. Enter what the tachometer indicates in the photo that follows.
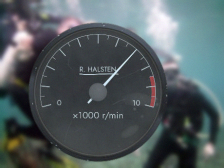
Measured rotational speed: 7000 rpm
